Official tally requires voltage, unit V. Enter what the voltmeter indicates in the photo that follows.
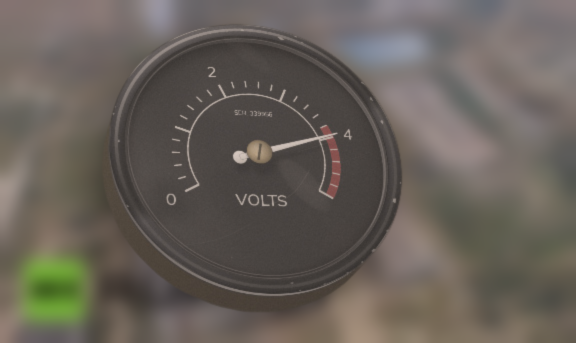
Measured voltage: 4 V
